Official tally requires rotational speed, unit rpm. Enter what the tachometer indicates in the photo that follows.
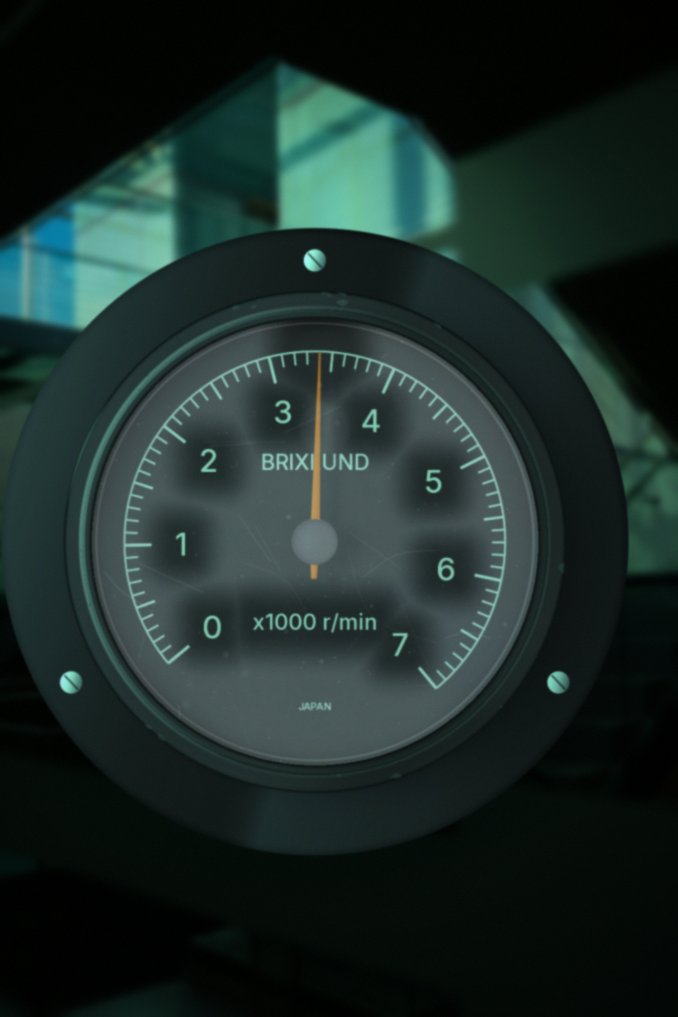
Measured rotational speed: 3400 rpm
